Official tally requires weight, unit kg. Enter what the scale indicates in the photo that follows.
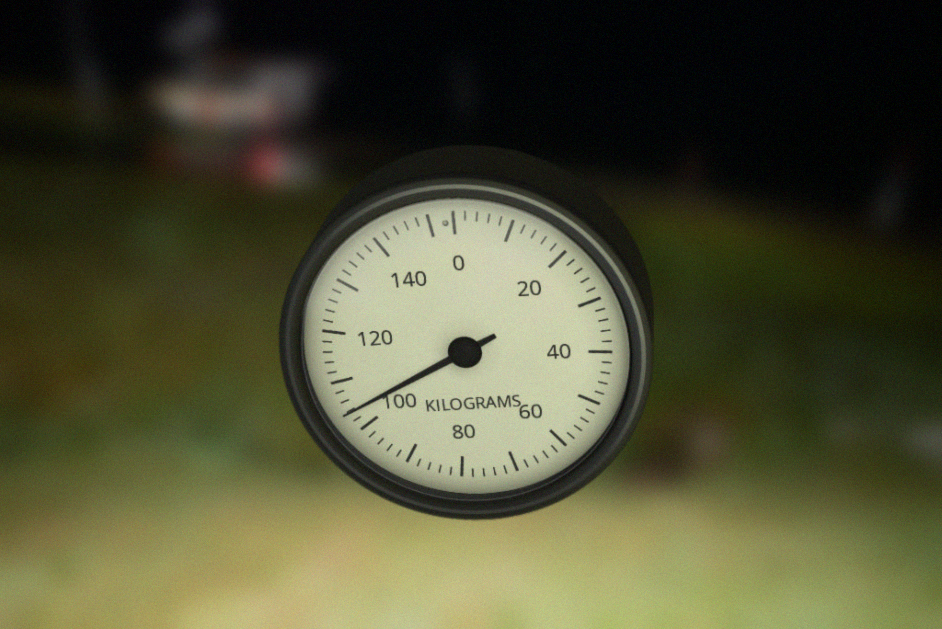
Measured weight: 104 kg
